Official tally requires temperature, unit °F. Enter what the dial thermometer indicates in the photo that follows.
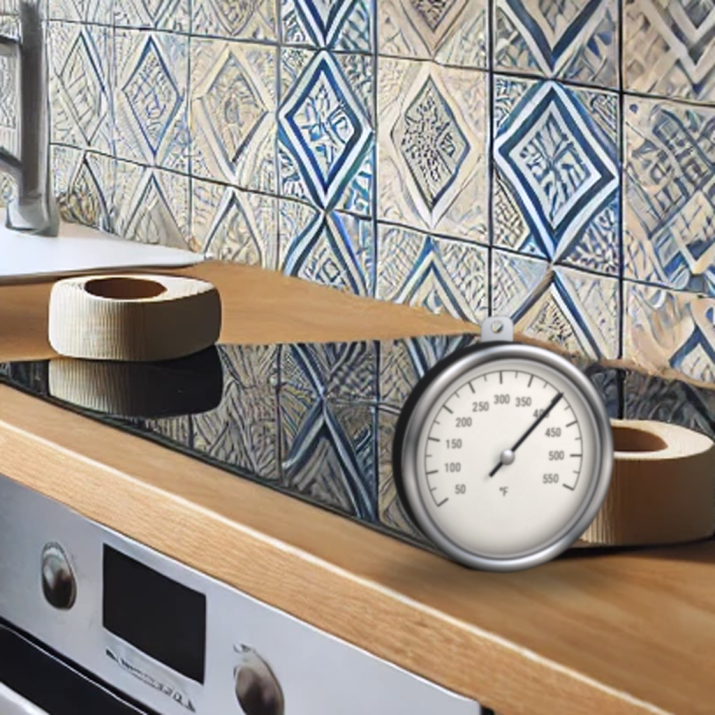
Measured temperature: 400 °F
